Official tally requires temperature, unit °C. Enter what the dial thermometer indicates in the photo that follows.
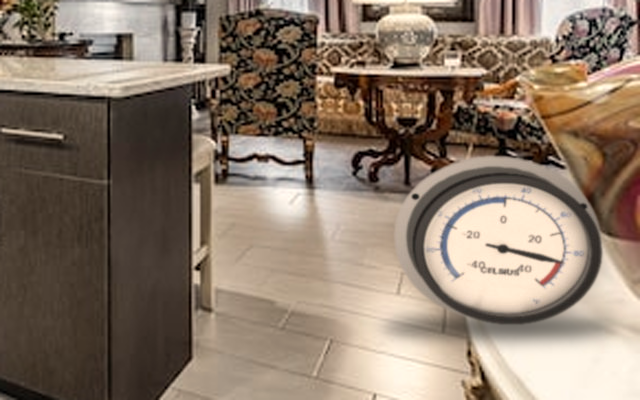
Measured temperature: 30 °C
